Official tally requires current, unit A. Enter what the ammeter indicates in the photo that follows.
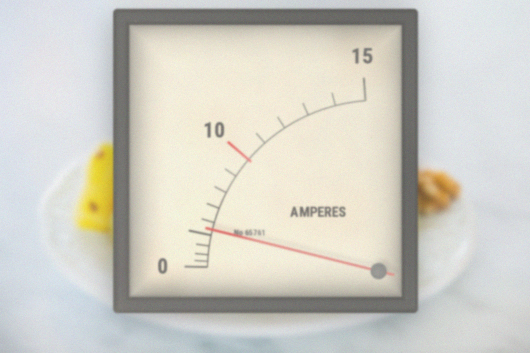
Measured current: 5.5 A
